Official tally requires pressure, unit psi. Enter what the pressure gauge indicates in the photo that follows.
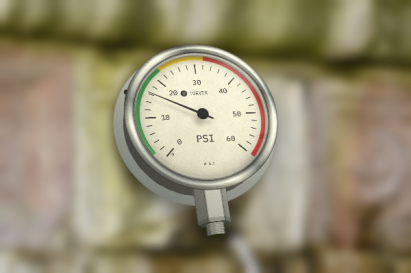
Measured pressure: 16 psi
